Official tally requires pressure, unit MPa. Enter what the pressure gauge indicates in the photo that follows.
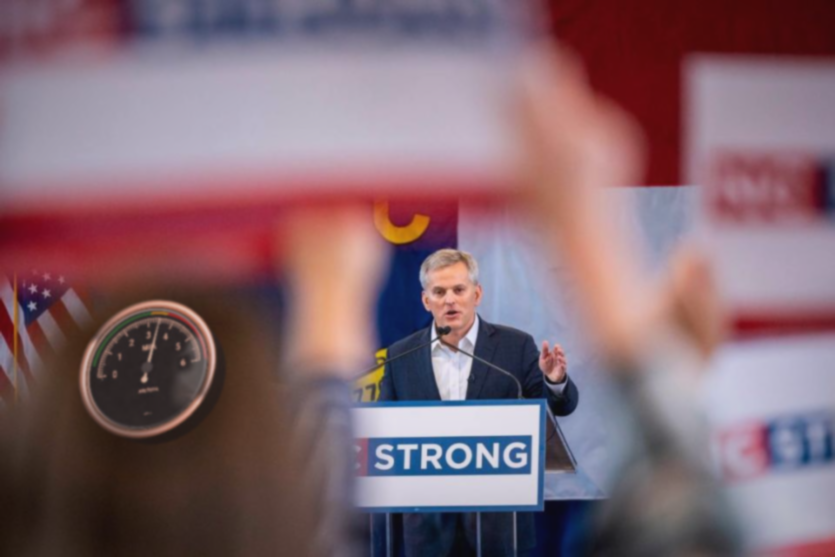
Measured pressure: 3.5 MPa
